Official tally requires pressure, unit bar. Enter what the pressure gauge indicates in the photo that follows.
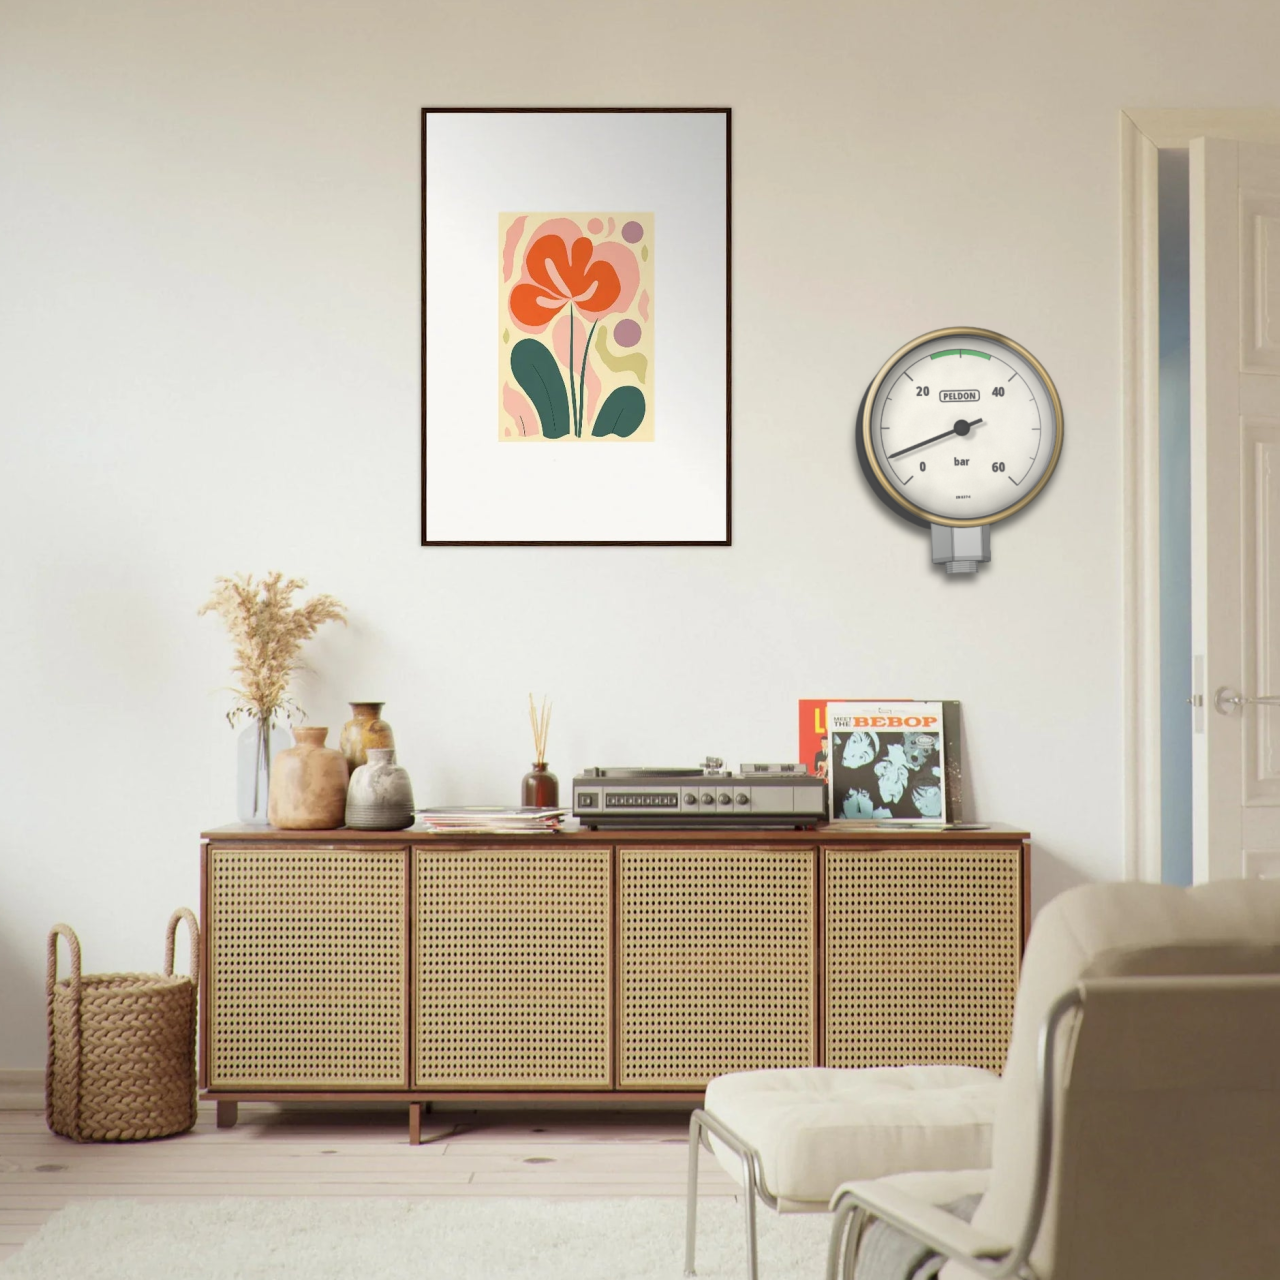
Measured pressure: 5 bar
